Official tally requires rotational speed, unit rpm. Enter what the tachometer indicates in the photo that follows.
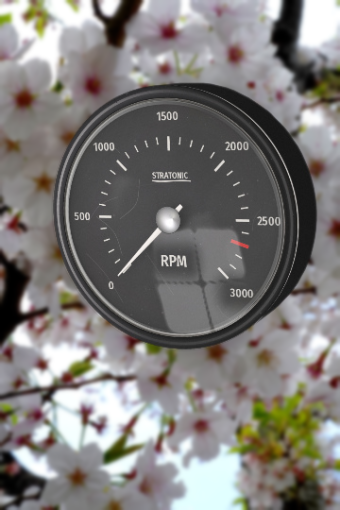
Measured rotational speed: 0 rpm
